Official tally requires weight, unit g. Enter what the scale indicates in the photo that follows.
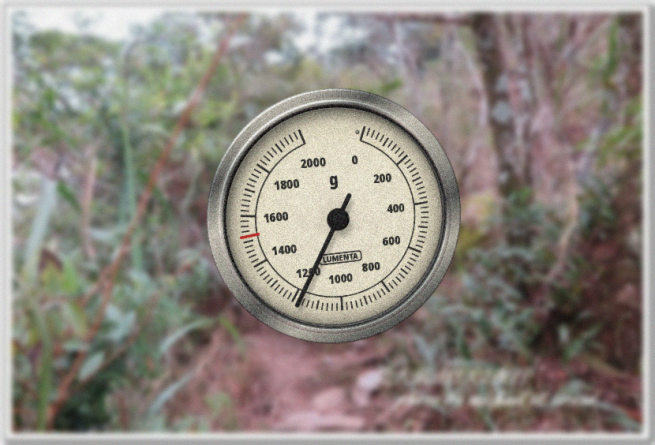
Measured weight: 1180 g
